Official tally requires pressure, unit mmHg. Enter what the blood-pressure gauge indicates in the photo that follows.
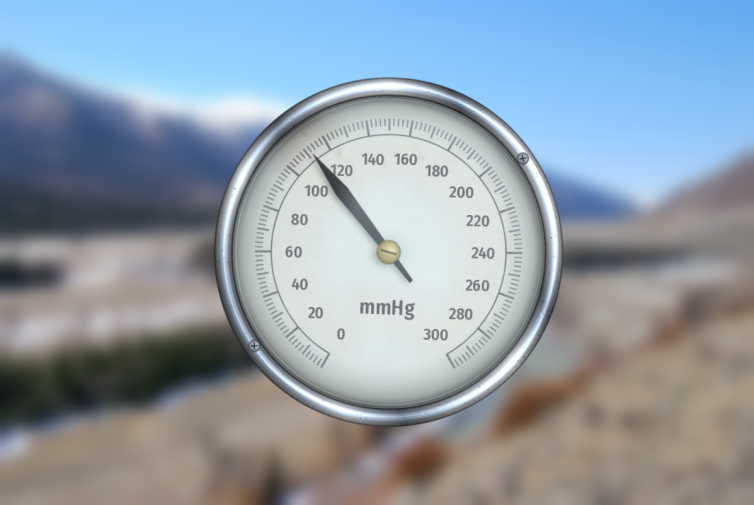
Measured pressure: 112 mmHg
